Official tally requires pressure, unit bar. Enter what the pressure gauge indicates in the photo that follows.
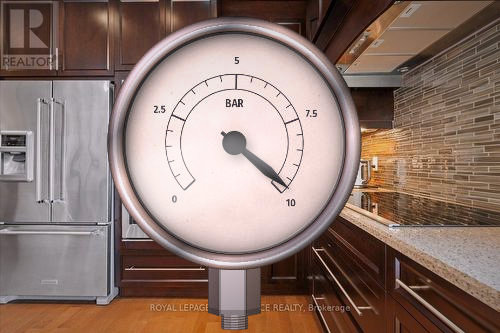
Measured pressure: 9.75 bar
